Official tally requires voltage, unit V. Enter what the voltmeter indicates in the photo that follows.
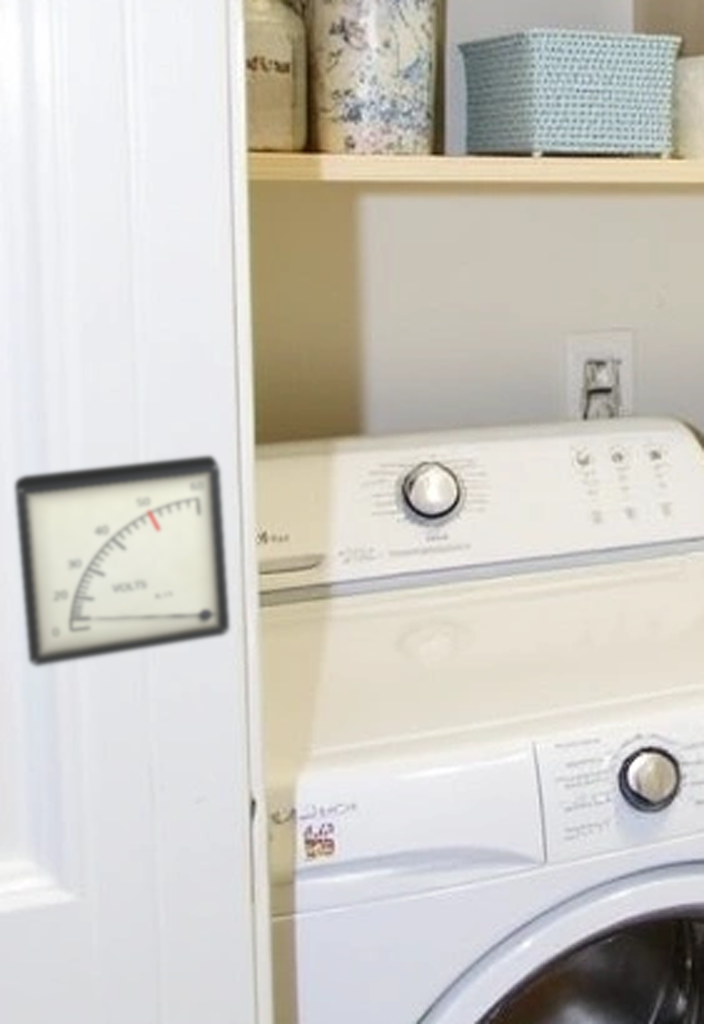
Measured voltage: 10 V
